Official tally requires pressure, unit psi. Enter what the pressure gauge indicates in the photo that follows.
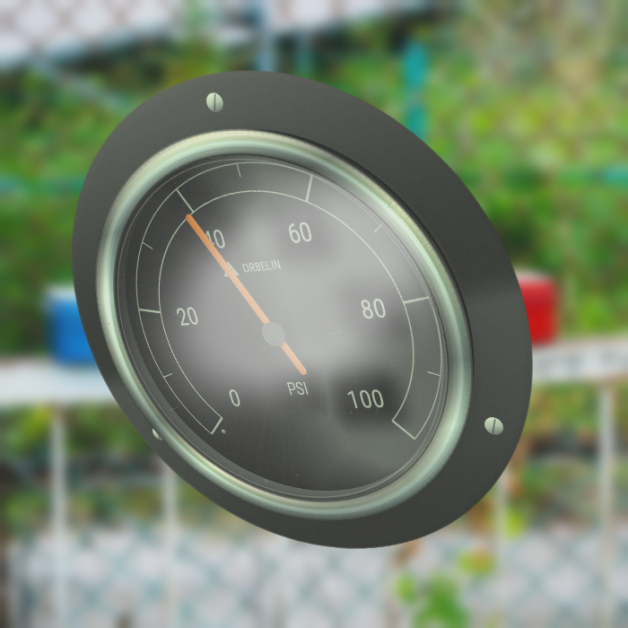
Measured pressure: 40 psi
